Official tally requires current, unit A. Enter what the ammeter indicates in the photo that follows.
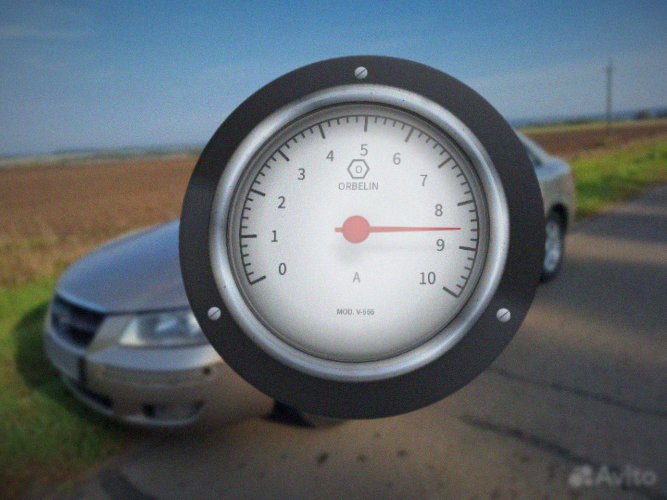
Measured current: 8.6 A
